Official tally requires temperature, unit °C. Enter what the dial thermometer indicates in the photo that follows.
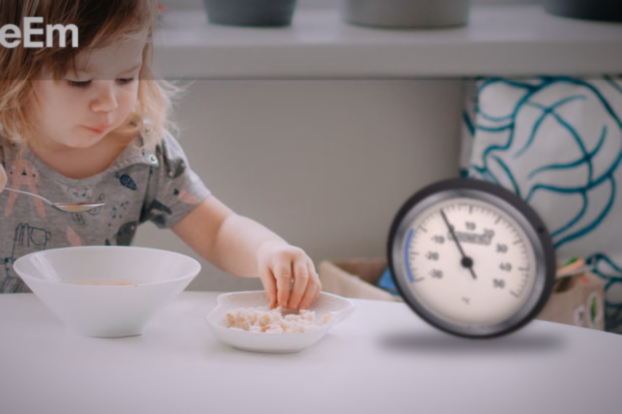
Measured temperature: 0 °C
